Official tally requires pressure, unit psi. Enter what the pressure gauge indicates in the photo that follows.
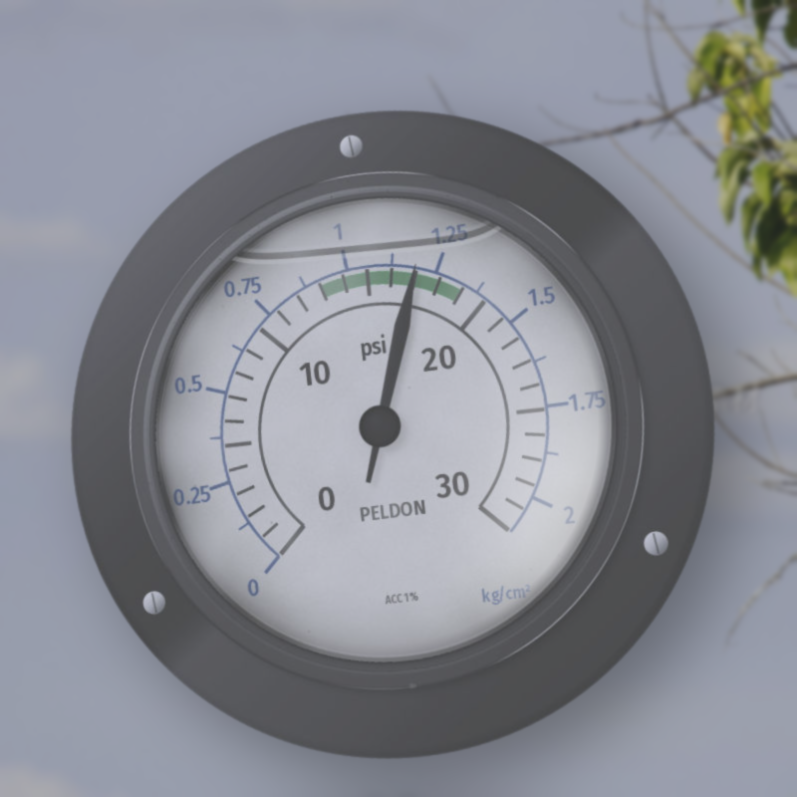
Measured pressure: 17 psi
